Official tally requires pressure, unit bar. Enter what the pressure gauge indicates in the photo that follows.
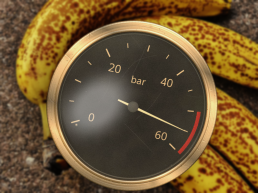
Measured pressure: 55 bar
